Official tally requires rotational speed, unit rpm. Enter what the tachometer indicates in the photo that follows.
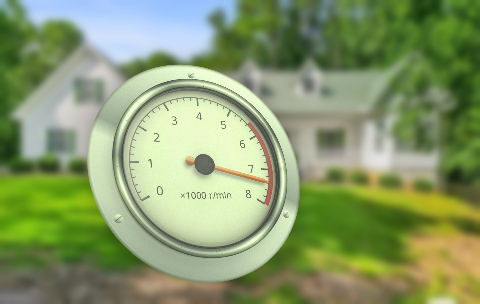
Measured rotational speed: 7400 rpm
